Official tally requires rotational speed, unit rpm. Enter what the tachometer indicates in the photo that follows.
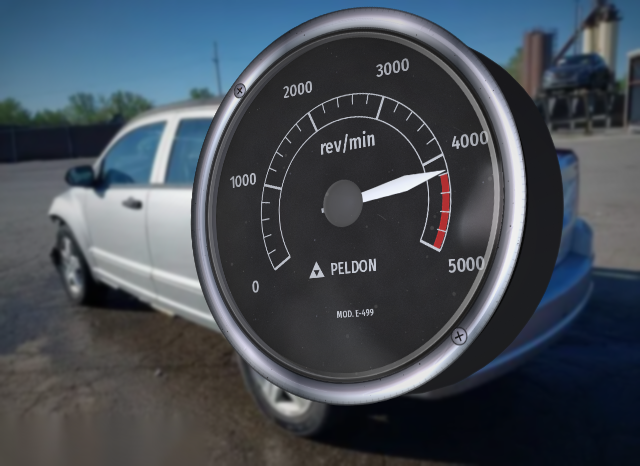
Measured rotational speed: 4200 rpm
